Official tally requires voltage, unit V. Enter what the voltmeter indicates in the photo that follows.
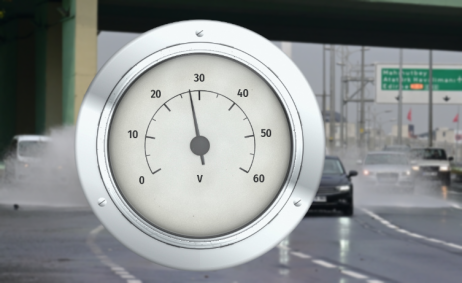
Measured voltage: 27.5 V
